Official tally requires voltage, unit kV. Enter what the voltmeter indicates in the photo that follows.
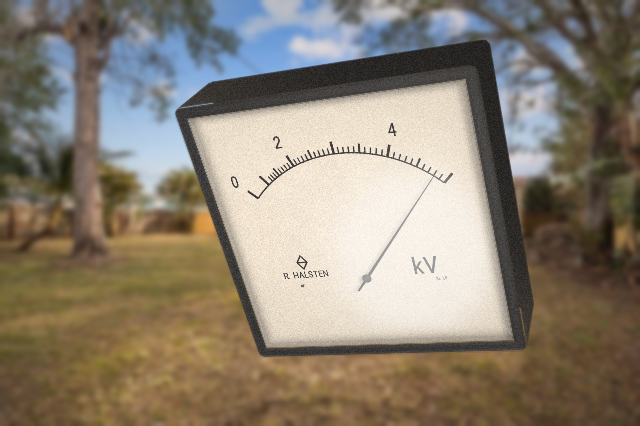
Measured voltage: 4.8 kV
